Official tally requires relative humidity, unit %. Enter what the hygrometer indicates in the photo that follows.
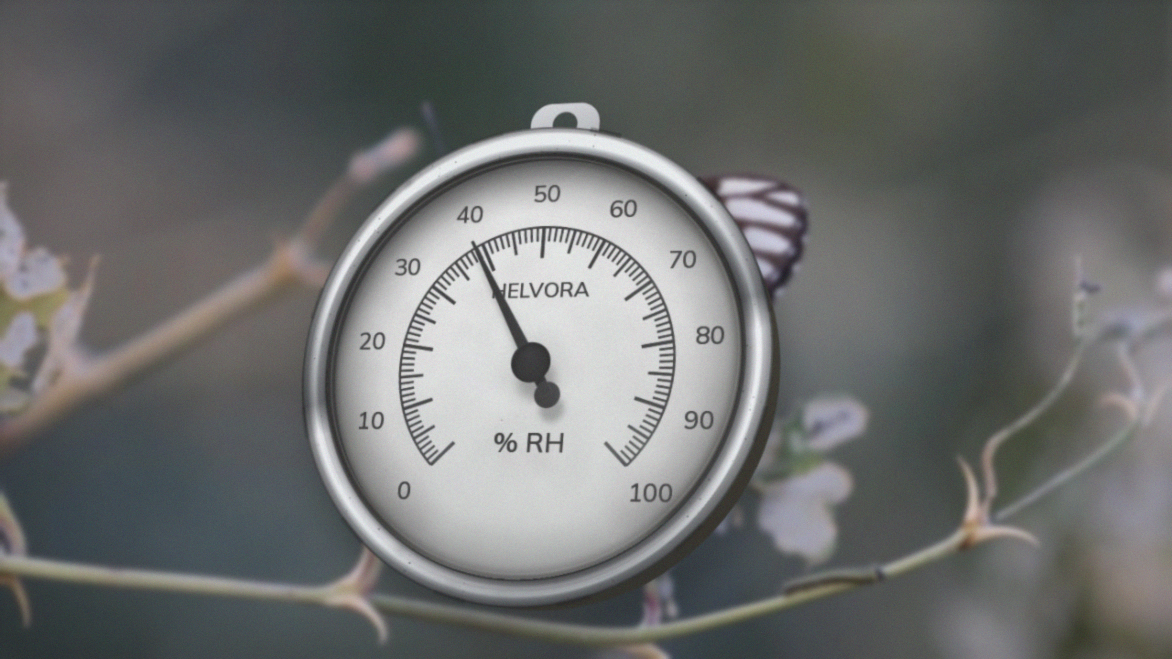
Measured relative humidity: 39 %
